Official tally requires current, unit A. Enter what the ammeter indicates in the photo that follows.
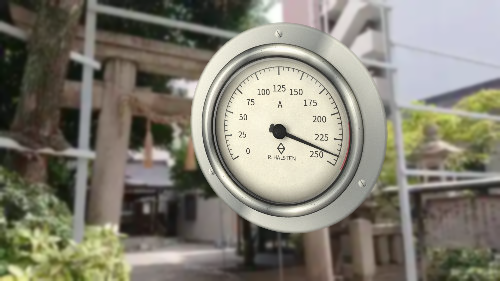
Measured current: 240 A
